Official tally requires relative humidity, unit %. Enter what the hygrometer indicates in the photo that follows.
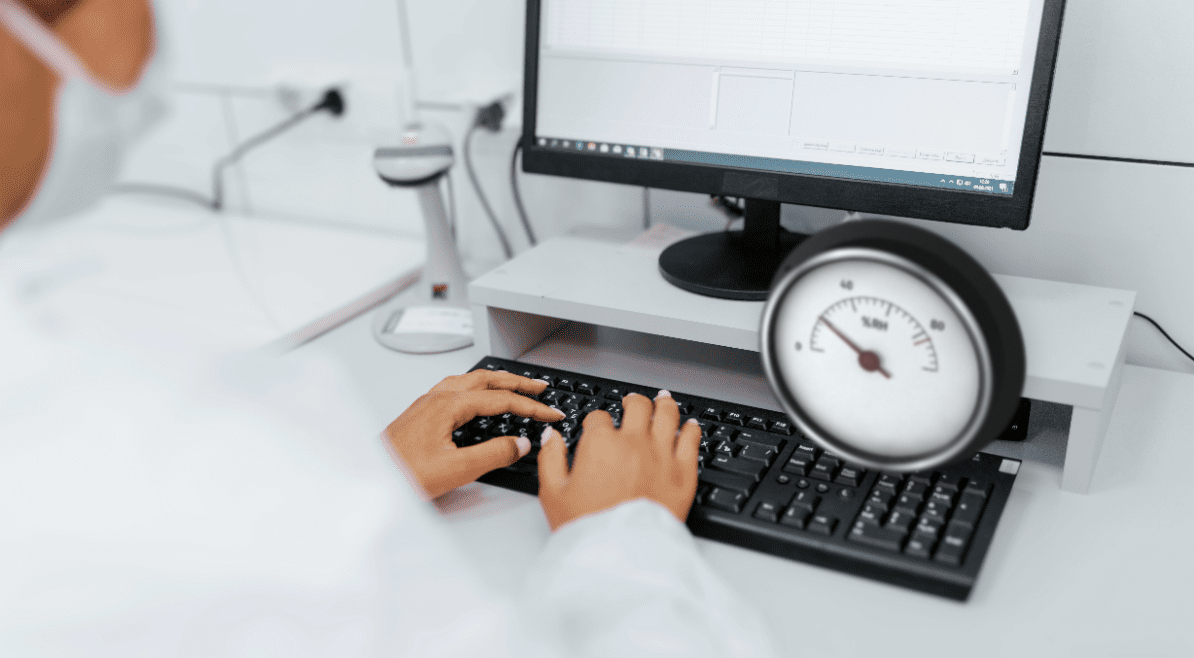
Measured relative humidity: 20 %
